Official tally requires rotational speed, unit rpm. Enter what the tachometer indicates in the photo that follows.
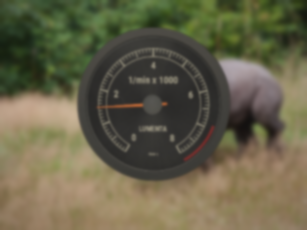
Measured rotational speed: 1500 rpm
